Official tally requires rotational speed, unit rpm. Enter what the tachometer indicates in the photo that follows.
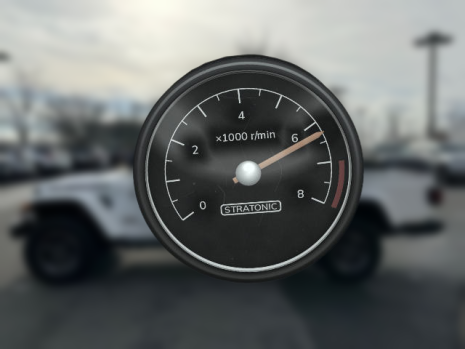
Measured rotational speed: 6250 rpm
